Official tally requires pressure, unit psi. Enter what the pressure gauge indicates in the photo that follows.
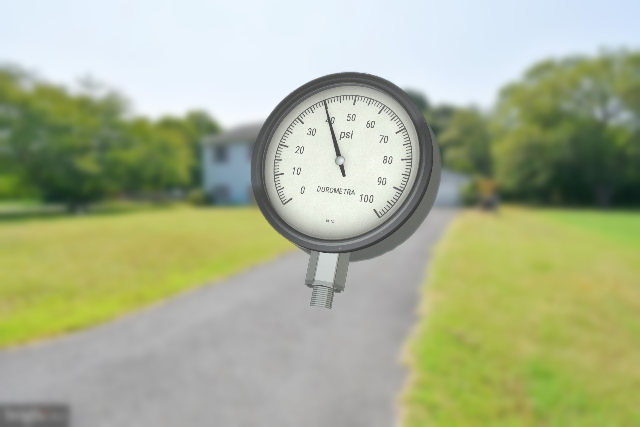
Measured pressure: 40 psi
